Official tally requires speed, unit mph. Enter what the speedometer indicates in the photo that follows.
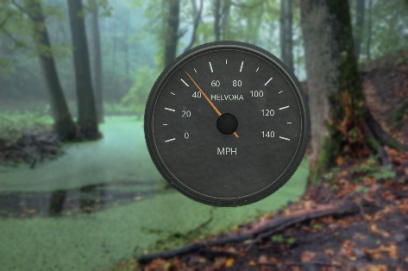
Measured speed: 45 mph
